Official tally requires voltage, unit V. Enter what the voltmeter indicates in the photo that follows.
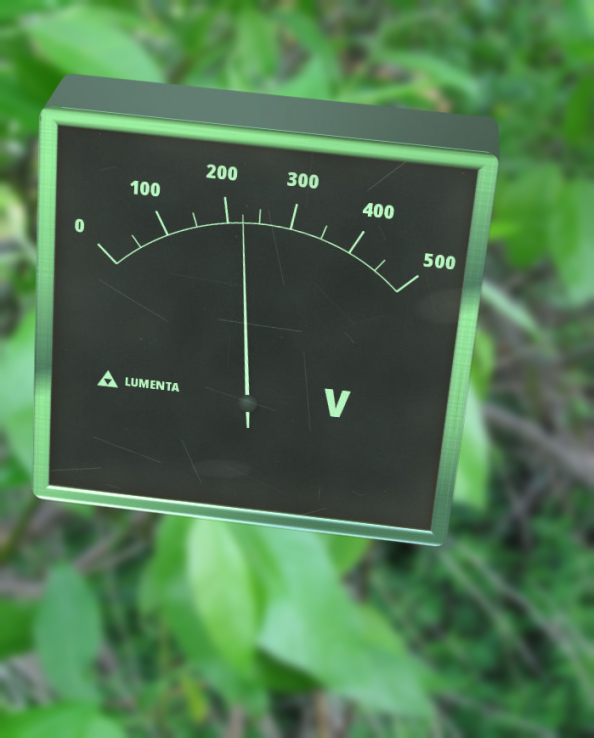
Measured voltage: 225 V
